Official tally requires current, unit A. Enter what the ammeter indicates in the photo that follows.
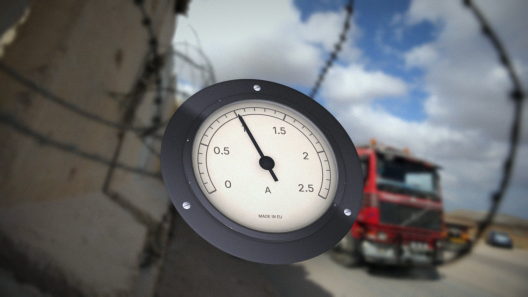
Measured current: 1 A
